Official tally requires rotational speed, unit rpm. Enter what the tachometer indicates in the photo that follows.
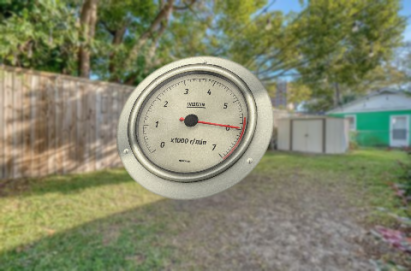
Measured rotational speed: 6000 rpm
